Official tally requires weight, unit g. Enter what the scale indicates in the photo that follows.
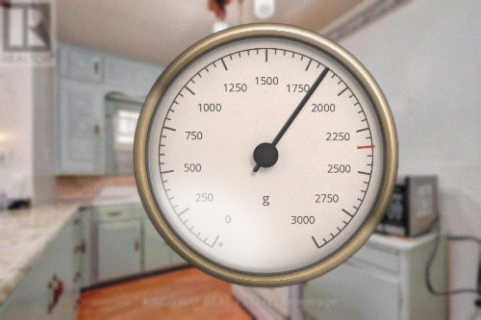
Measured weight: 1850 g
